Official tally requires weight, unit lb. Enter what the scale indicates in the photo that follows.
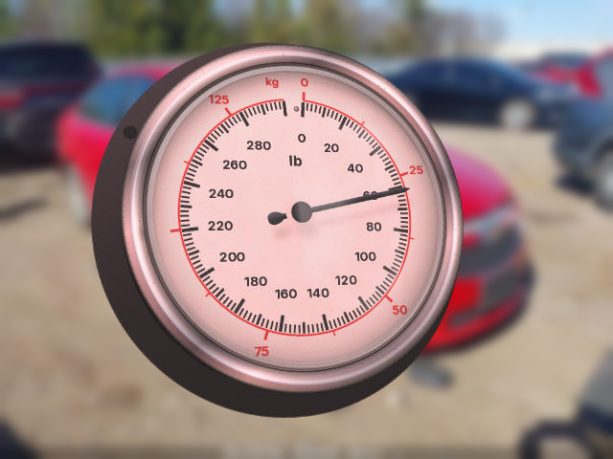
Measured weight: 62 lb
